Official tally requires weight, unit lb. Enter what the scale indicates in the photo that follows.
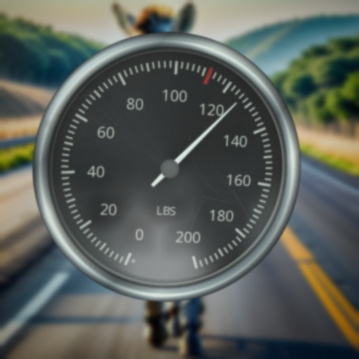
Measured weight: 126 lb
